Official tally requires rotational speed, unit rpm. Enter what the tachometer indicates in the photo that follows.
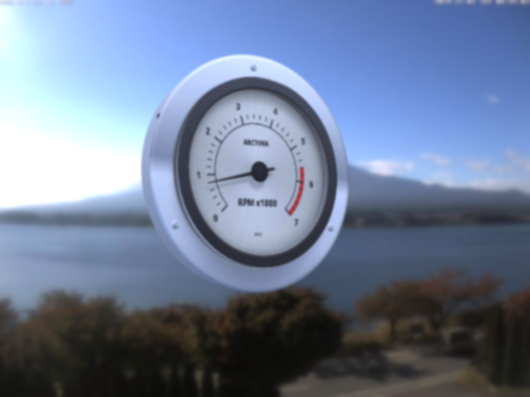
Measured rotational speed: 800 rpm
